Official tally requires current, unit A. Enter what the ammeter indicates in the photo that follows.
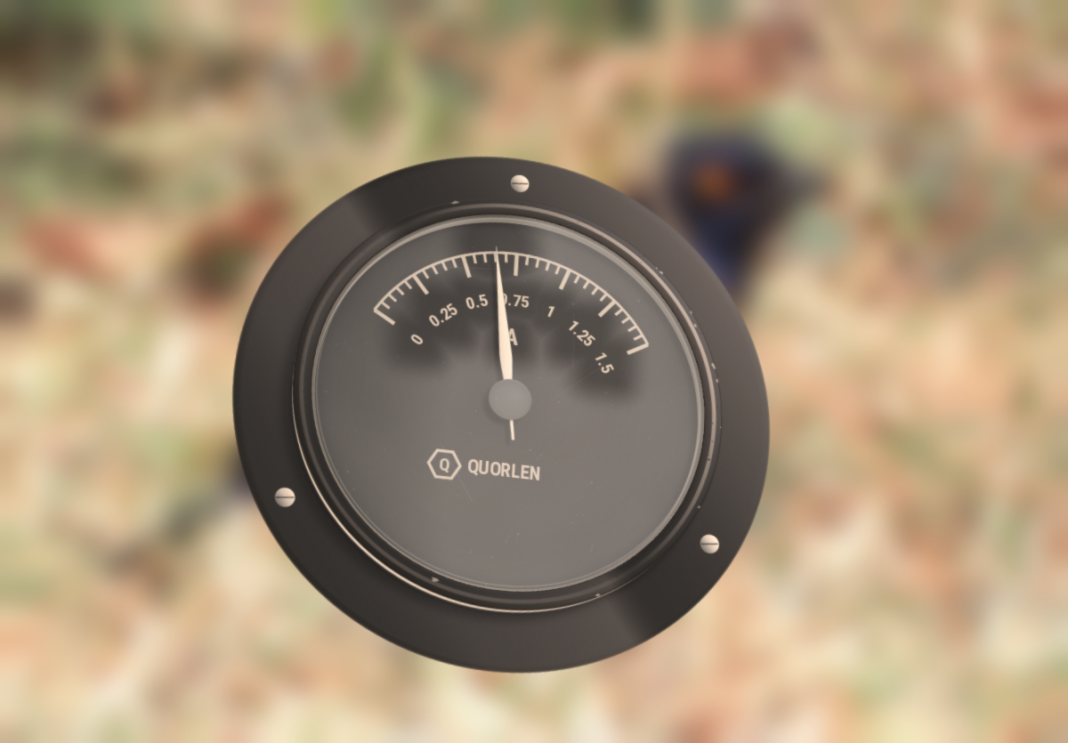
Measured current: 0.65 A
